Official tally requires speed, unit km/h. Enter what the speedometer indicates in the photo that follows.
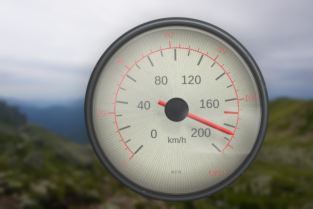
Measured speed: 185 km/h
